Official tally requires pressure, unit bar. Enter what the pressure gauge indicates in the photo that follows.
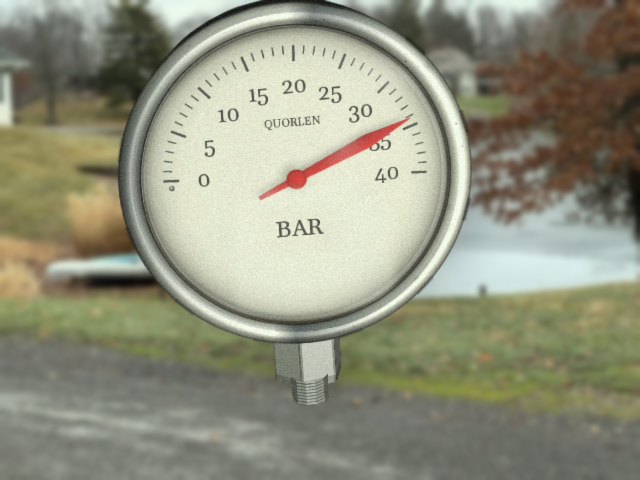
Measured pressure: 34 bar
